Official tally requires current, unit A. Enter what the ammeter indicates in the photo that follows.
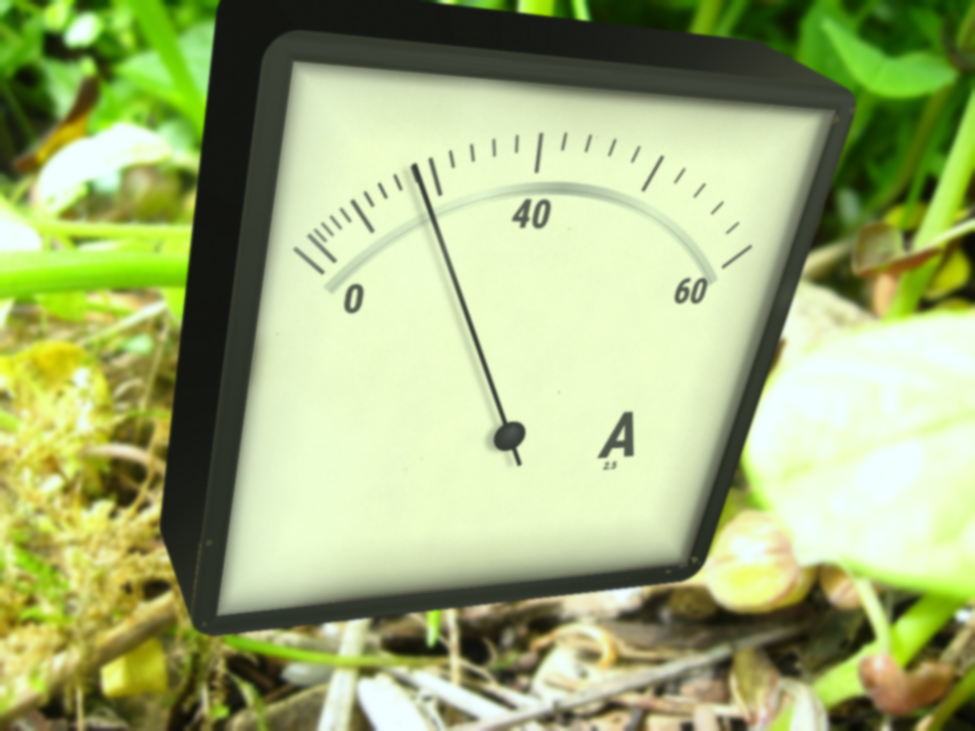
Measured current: 28 A
